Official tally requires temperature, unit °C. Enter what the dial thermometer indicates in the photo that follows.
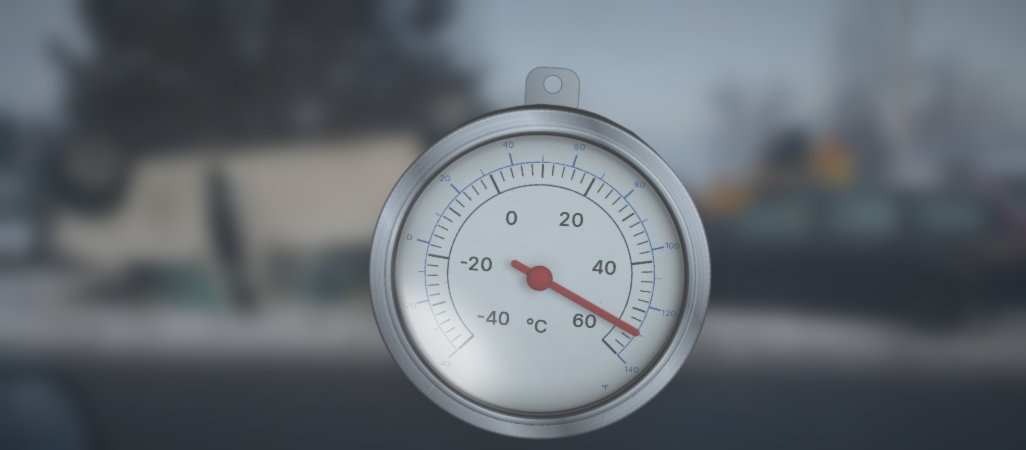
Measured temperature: 54 °C
